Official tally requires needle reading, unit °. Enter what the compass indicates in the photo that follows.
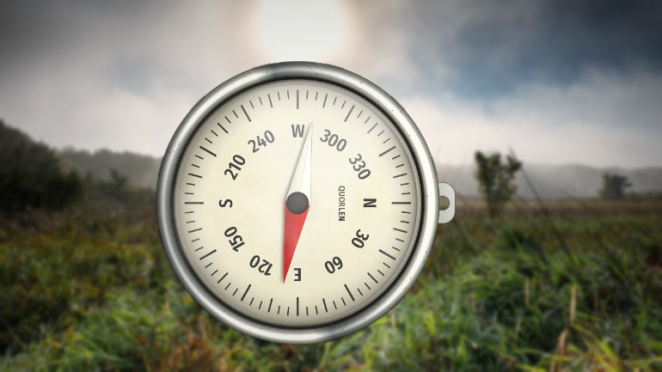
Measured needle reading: 100 °
